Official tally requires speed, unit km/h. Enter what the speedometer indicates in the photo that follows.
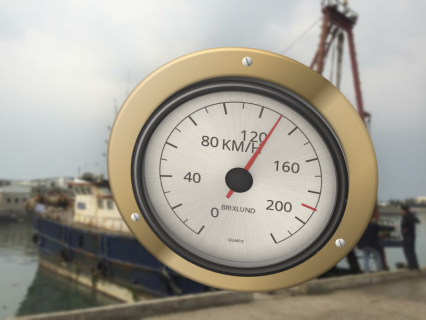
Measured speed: 130 km/h
